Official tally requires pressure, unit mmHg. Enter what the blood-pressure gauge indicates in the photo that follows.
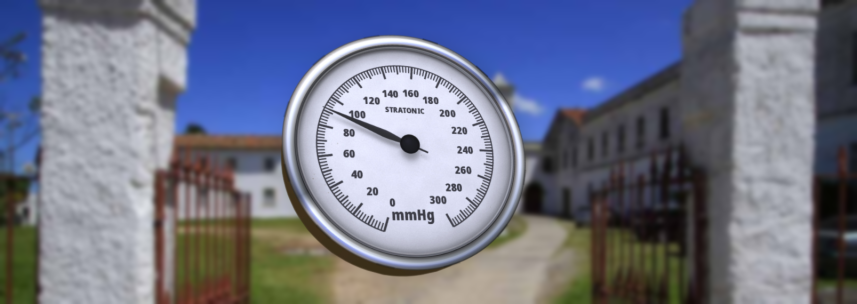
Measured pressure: 90 mmHg
